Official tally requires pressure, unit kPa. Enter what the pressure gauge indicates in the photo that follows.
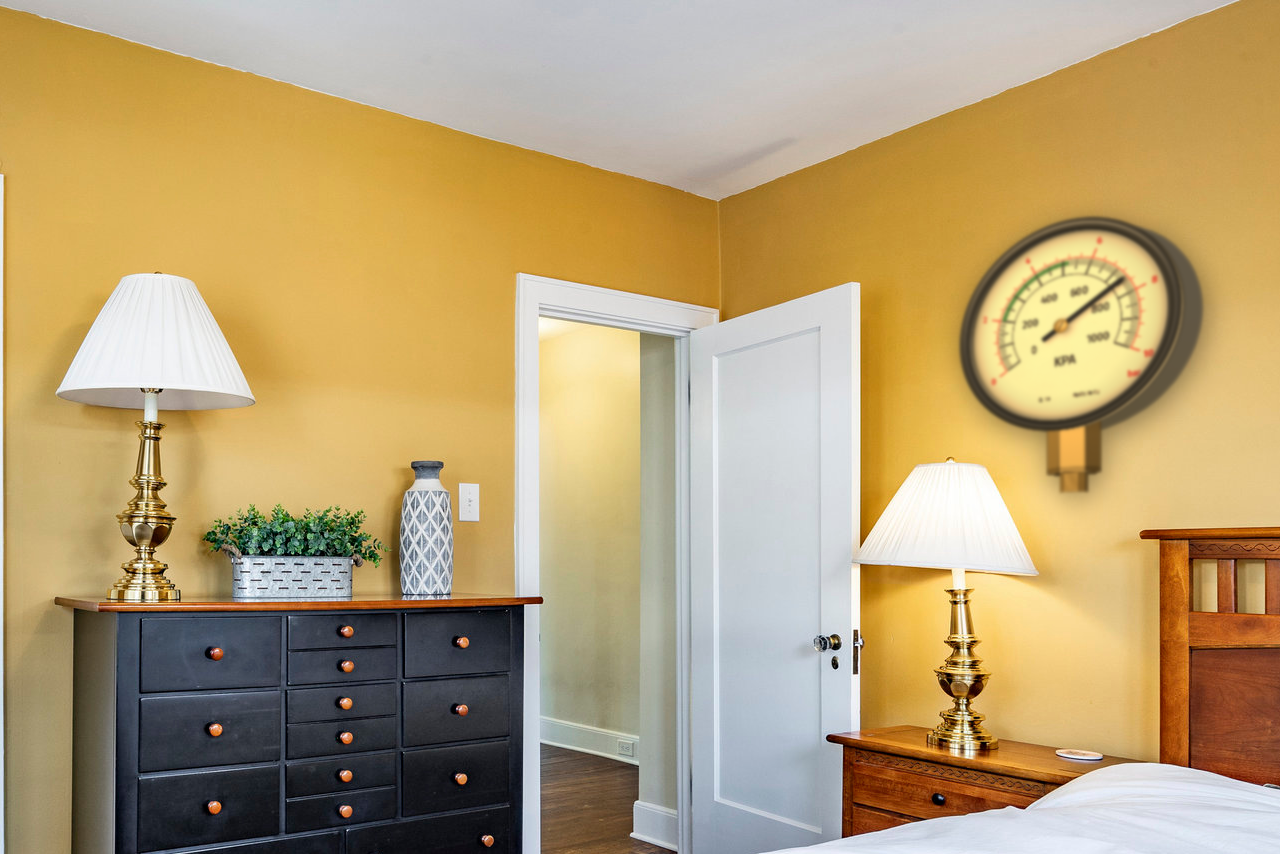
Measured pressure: 750 kPa
